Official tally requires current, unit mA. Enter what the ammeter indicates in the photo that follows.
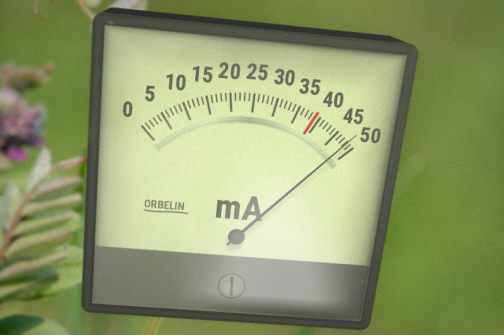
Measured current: 48 mA
